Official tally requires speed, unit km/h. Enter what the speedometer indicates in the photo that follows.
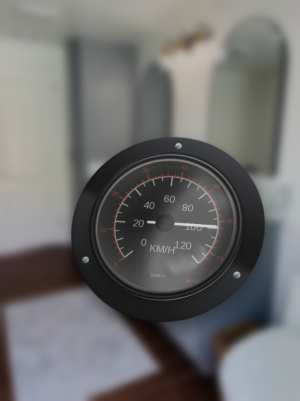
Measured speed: 100 km/h
